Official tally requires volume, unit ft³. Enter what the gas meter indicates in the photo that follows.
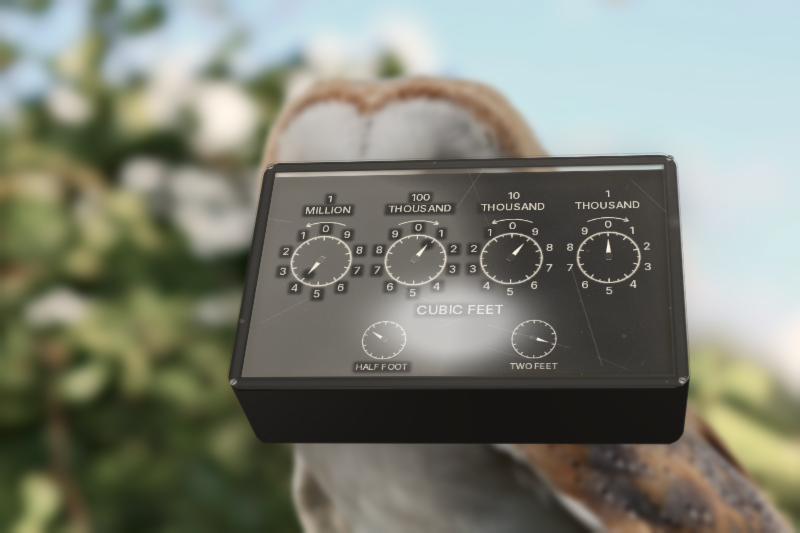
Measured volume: 409000 ft³
